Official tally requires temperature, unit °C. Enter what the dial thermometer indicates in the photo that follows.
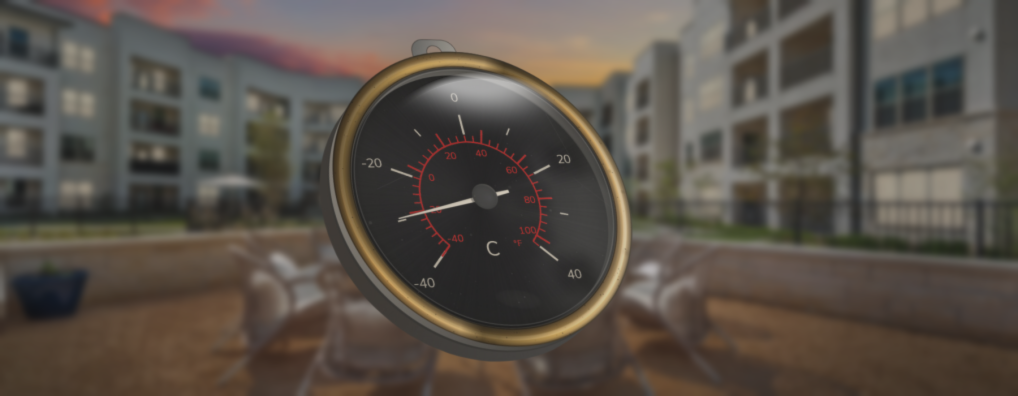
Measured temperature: -30 °C
